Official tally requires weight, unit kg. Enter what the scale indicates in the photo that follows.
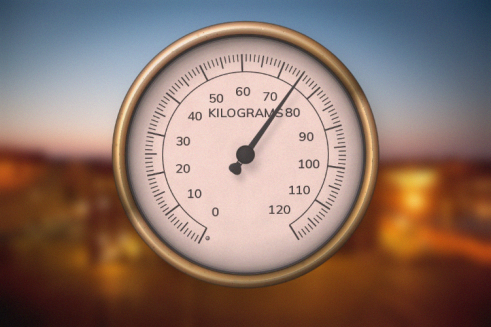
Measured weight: 75 kg
